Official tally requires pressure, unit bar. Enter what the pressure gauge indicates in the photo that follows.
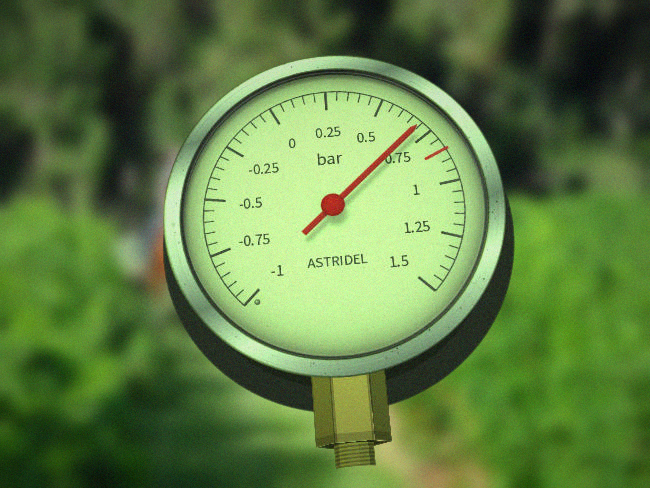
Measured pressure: 0.7 bar
